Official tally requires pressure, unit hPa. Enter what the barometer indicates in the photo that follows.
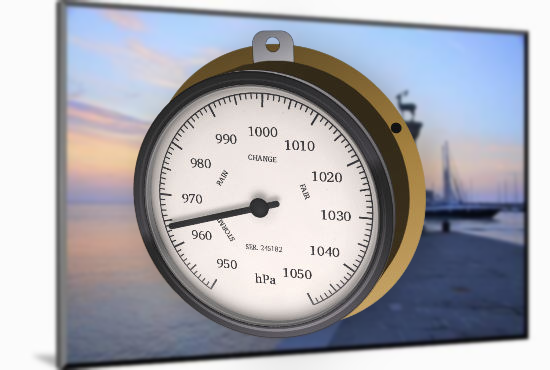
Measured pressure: 964 hPa
